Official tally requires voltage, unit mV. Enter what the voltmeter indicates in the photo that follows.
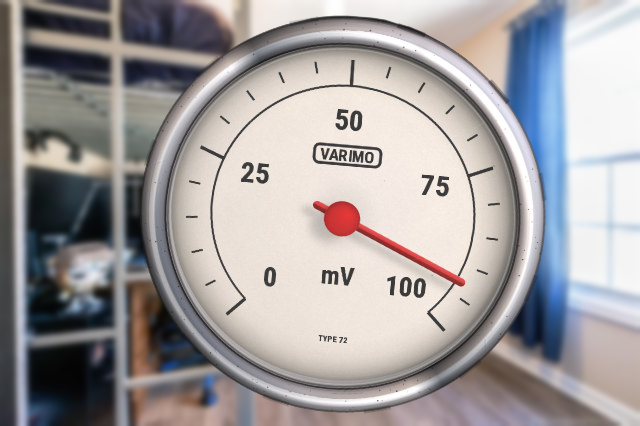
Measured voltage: 92.5 mV
